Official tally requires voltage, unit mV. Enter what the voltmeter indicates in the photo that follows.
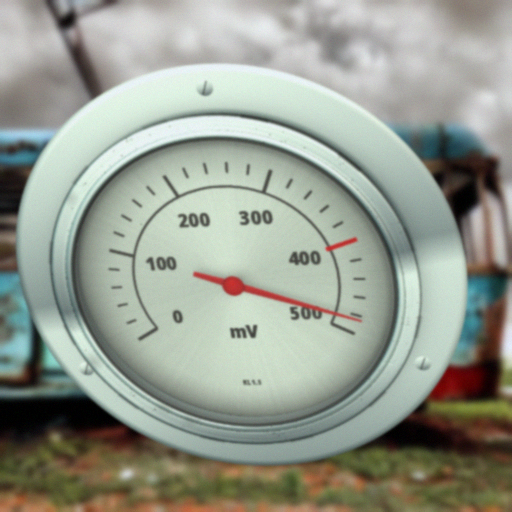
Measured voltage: 480 mV
